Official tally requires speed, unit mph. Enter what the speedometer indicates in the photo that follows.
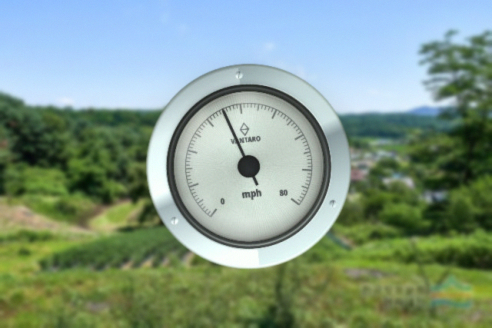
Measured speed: 35 mph
